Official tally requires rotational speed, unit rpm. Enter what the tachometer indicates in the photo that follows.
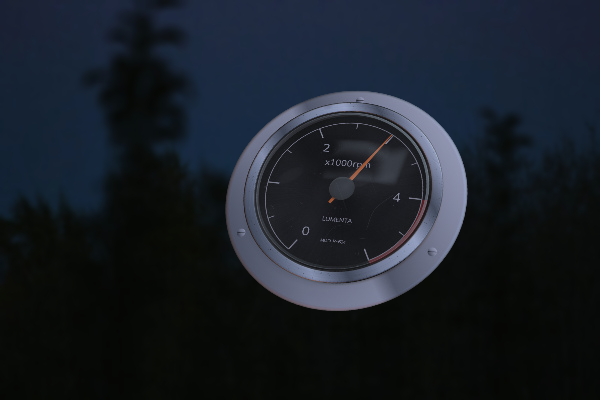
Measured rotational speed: 3000 rpm
